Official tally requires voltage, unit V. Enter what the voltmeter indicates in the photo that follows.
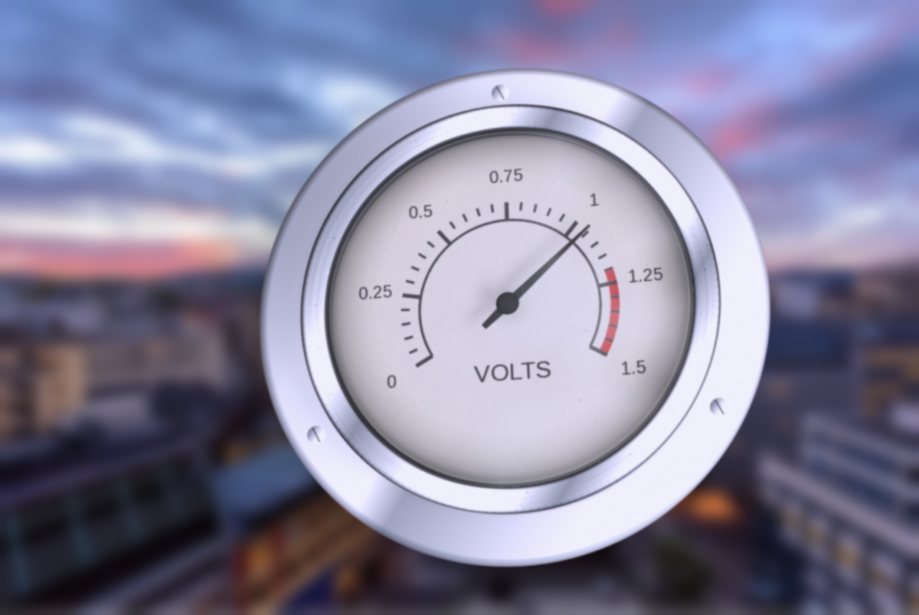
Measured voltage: 1.05 V
